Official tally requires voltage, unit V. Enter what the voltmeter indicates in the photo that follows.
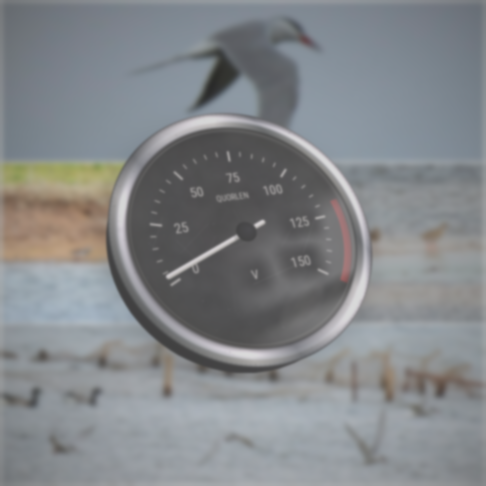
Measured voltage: 2.5 V
